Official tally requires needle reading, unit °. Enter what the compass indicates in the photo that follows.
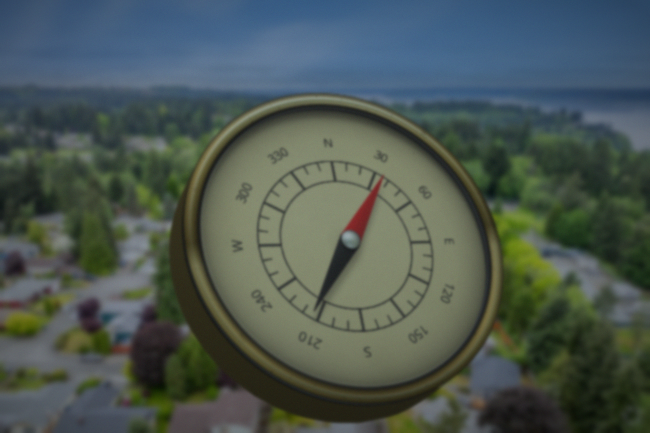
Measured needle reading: 35 °
